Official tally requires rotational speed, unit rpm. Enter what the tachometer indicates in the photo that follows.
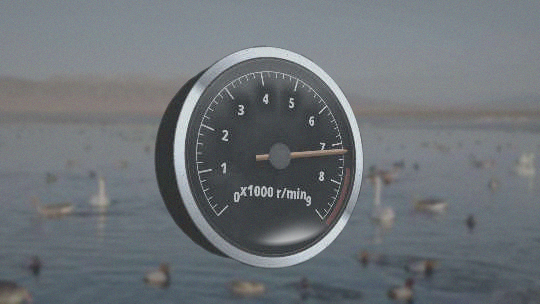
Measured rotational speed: 7200 rpm
